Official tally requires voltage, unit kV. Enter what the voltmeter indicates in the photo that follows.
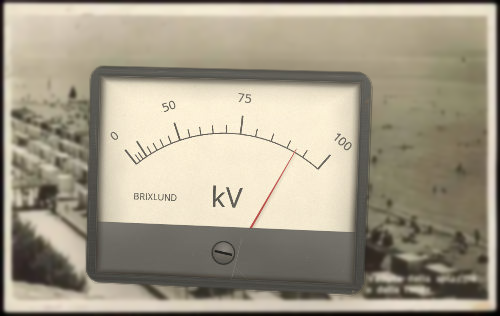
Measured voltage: 92.5 kV
